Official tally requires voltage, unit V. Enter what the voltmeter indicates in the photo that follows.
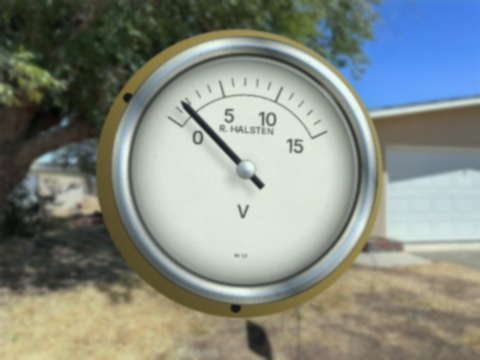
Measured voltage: 1.5 V
